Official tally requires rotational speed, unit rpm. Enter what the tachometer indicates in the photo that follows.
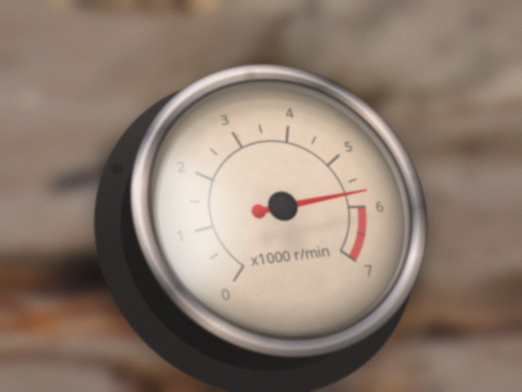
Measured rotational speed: 5750 rpm
